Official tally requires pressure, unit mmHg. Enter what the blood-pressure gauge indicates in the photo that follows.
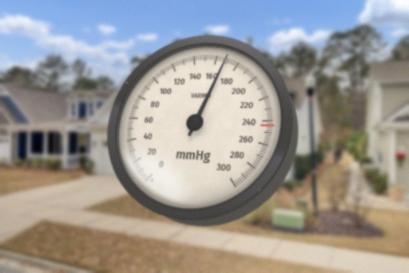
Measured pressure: 170 mmHg
